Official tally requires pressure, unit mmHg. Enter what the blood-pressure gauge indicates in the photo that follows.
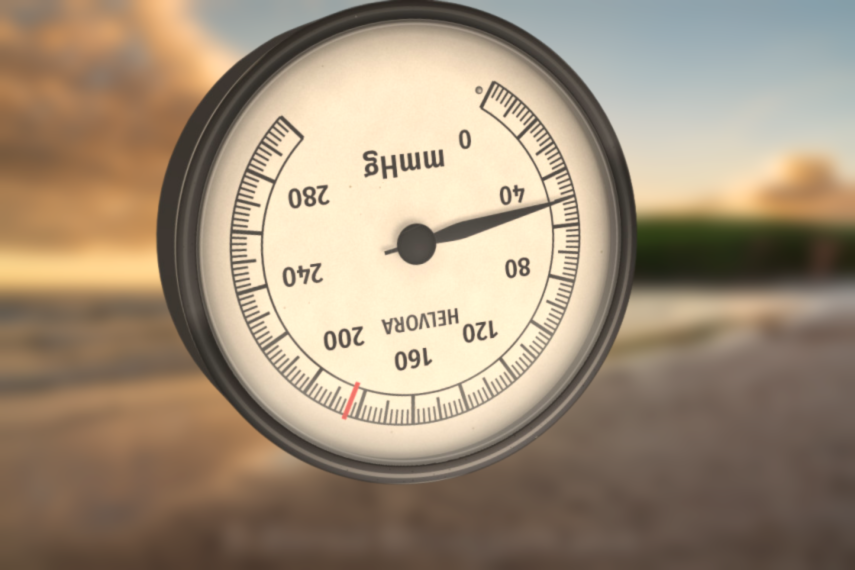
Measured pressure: 50 mmHg
